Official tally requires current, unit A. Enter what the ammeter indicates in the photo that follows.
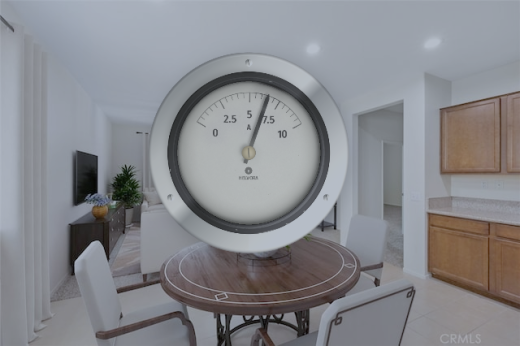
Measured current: 6.5 A
